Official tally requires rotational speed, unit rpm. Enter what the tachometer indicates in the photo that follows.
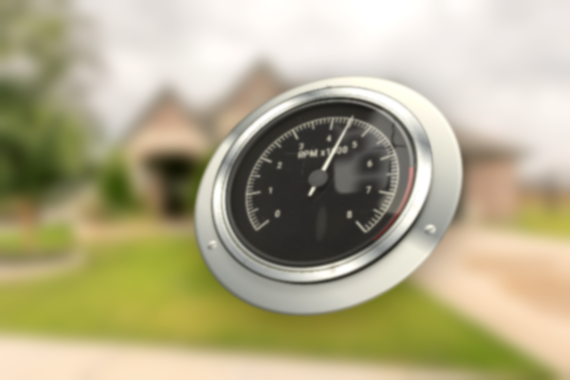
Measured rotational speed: 4500 rpm
